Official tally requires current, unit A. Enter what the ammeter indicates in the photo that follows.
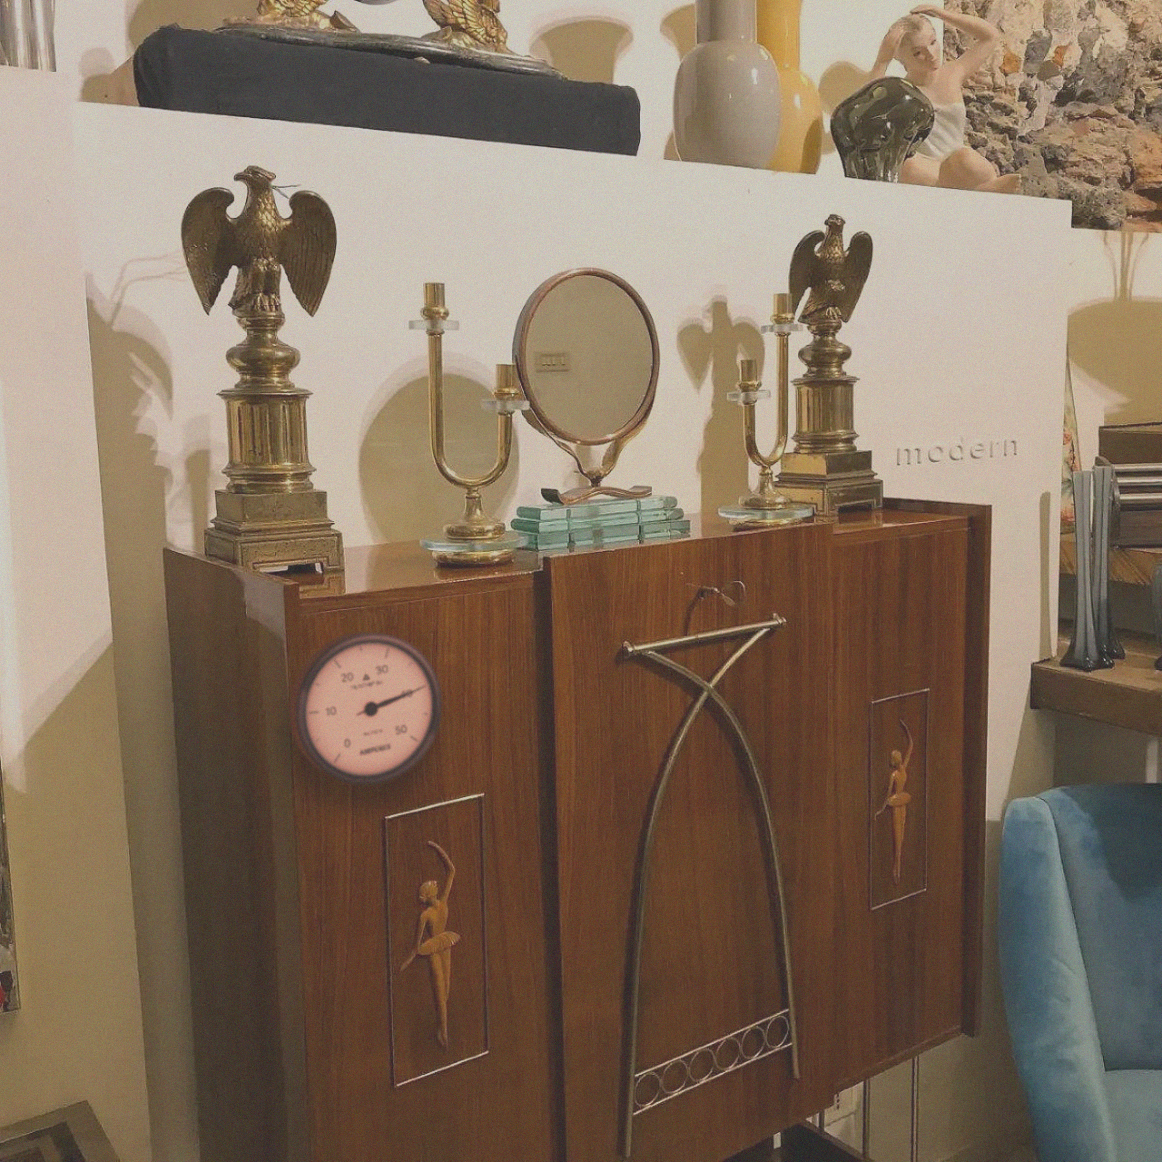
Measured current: 40 A
